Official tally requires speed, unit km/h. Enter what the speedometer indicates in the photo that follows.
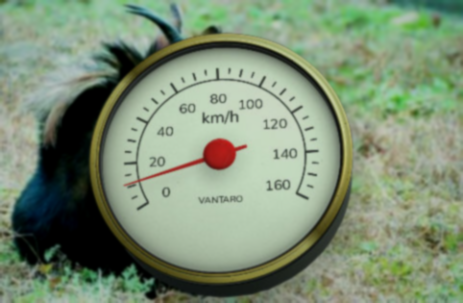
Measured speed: 10 km/h
